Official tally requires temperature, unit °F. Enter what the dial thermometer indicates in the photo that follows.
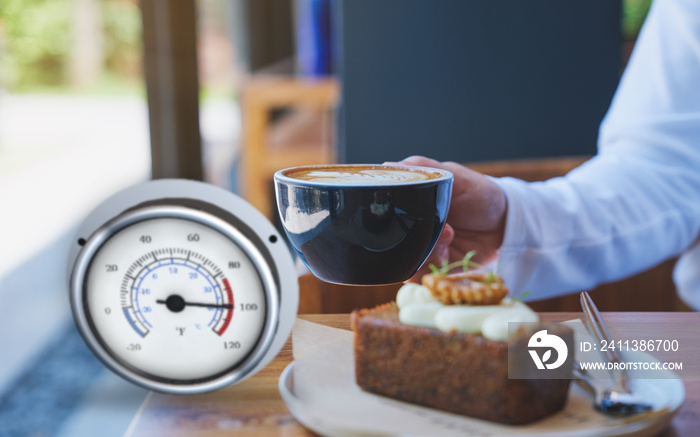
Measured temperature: 100 °F
